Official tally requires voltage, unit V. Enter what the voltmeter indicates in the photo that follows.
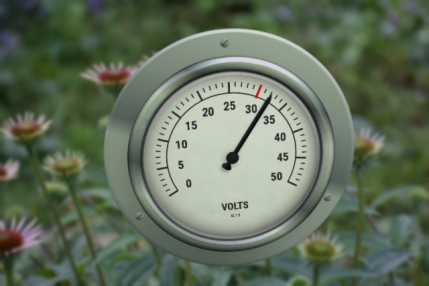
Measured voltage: 32 V
